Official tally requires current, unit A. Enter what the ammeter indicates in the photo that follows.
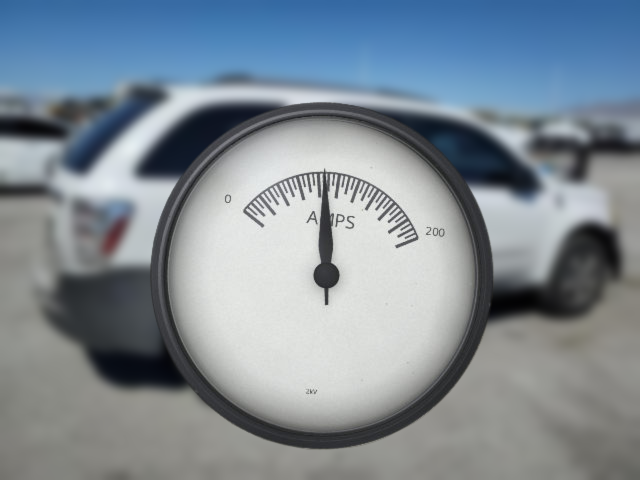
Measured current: 85 A
